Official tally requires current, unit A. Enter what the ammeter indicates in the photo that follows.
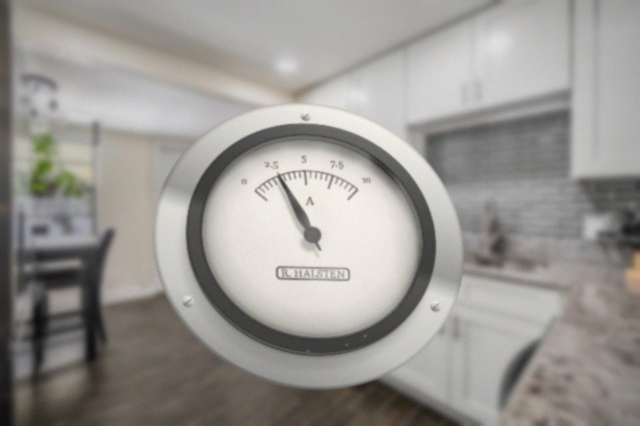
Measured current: 2.5 A
